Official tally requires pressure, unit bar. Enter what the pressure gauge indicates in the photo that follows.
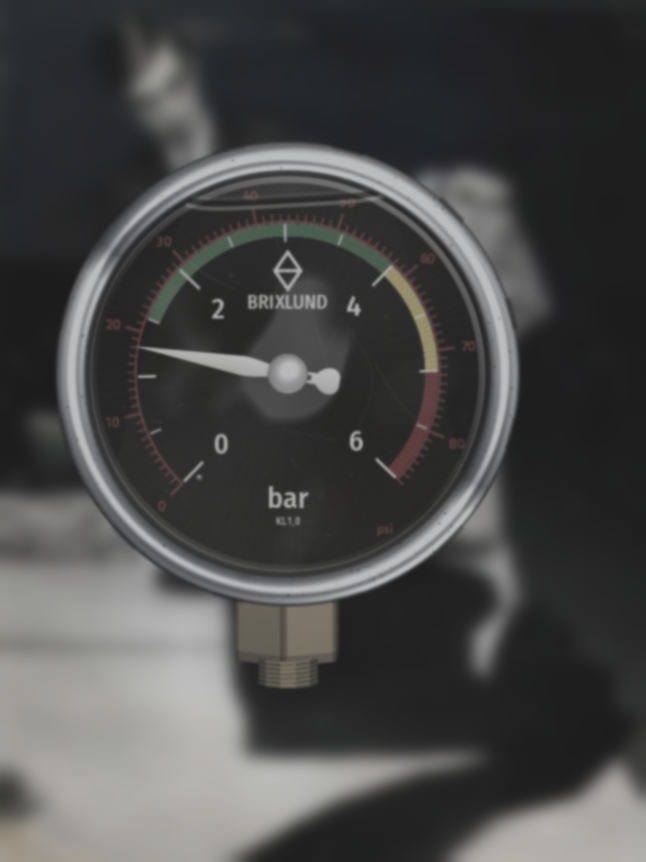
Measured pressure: 1.25 bar
